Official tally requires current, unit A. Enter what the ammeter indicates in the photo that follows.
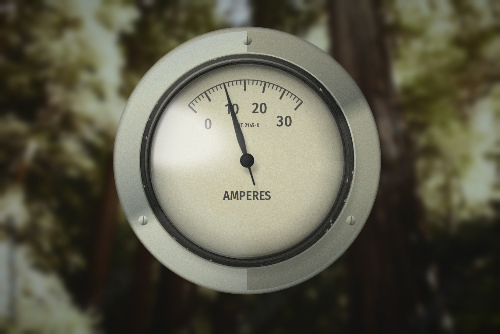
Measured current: 10 A
